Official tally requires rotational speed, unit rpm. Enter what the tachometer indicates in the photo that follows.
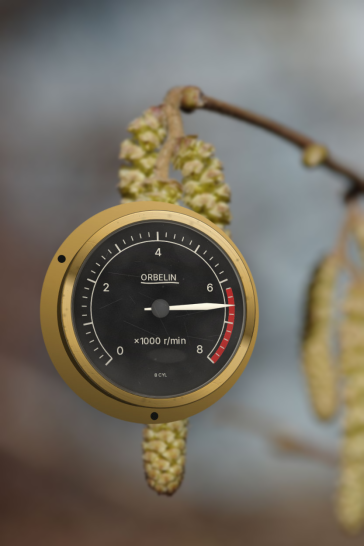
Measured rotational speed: 6600 rpm
